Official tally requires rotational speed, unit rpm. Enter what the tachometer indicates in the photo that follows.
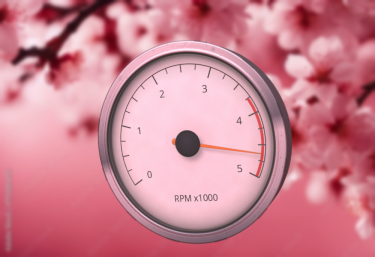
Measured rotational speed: 4625 rpm
